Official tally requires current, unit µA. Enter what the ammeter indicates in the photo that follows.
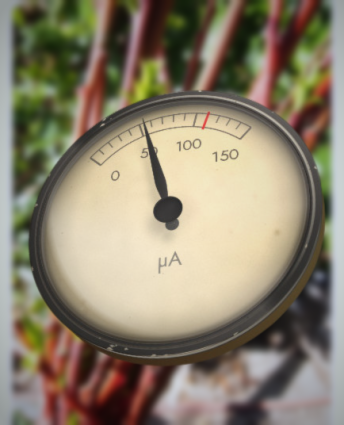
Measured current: 55 µA
